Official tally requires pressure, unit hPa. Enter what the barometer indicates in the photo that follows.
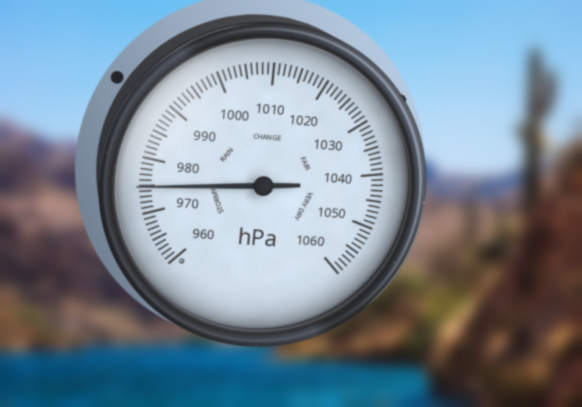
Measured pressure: 975 hPa
